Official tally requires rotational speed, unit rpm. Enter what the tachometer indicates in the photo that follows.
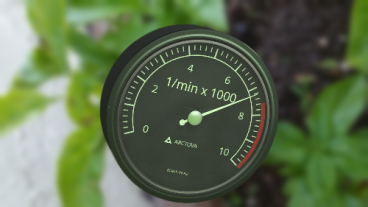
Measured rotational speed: 7200 rpm
